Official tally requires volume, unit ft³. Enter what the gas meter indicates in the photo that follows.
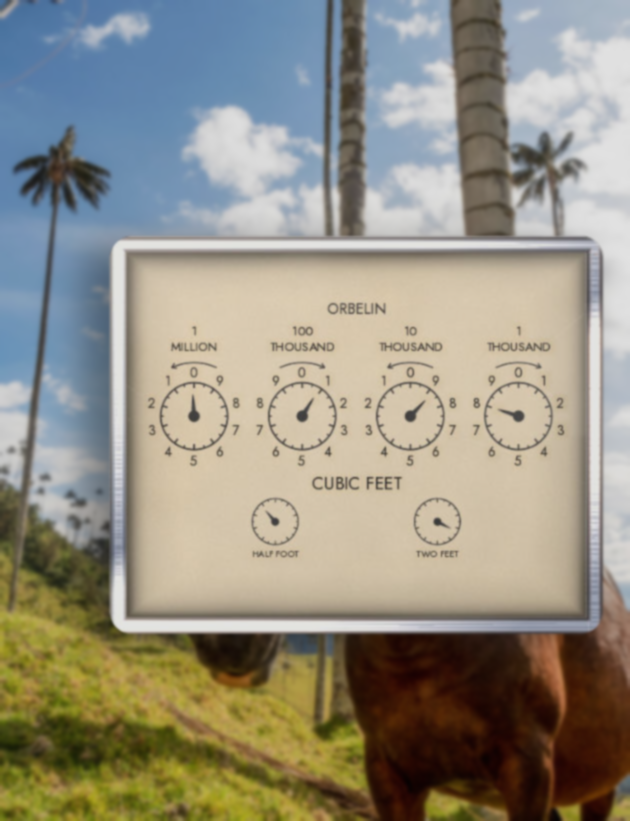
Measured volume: 8800 ft³
